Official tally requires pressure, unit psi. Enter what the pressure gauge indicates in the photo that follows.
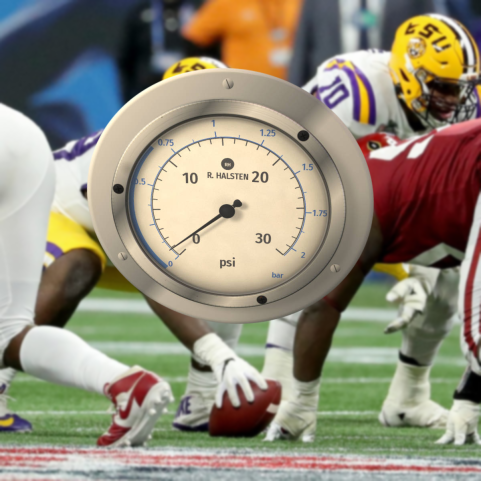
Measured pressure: 1 psi
